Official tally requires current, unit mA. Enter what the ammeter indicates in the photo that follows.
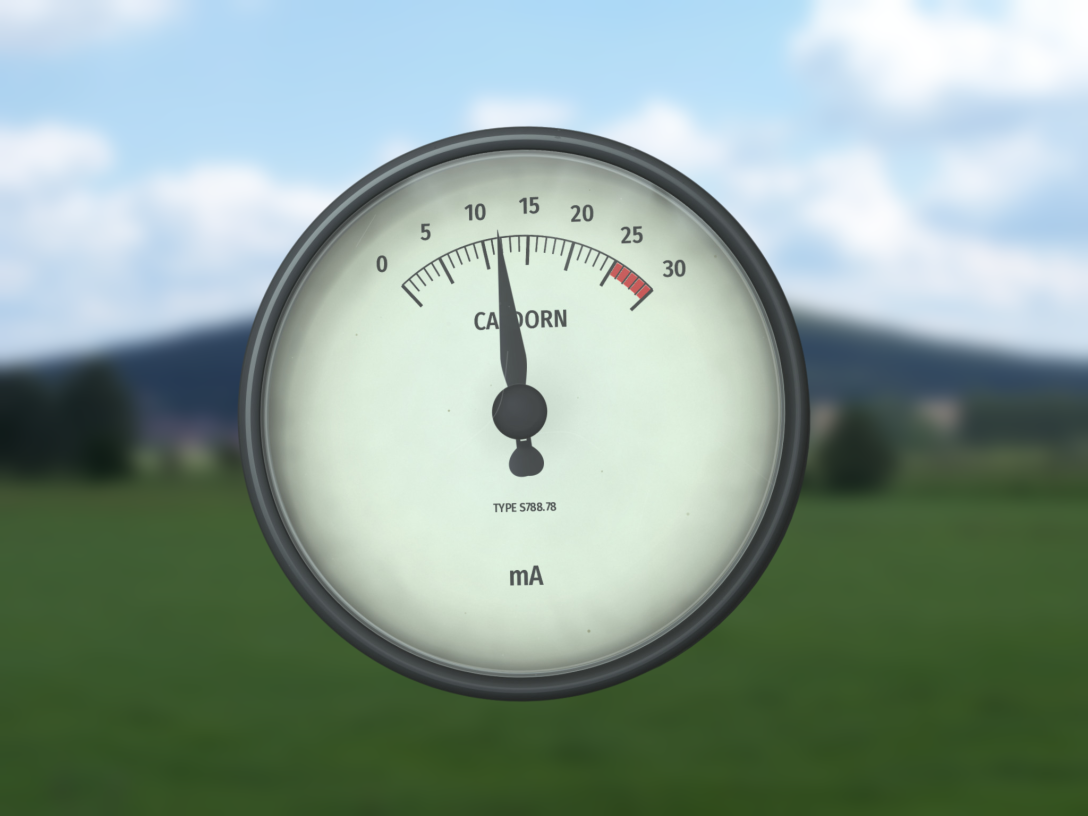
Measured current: 12 mA
